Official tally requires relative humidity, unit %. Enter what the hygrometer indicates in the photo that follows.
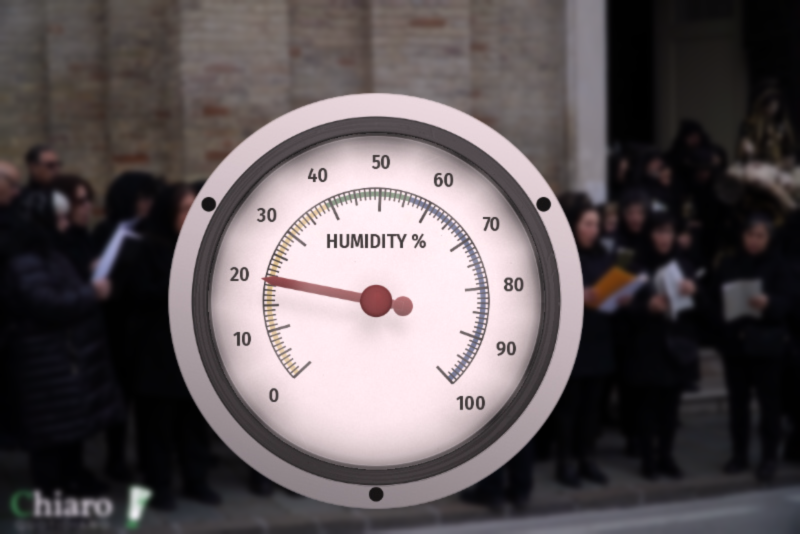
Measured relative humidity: 20 %
